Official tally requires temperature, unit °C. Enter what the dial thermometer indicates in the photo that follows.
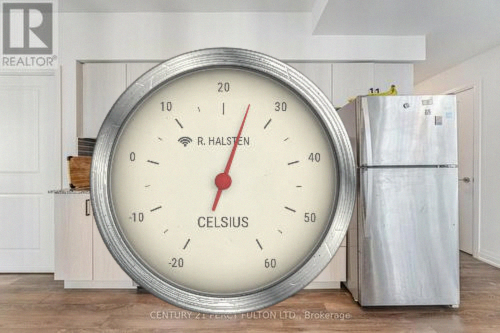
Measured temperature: 25 °C
